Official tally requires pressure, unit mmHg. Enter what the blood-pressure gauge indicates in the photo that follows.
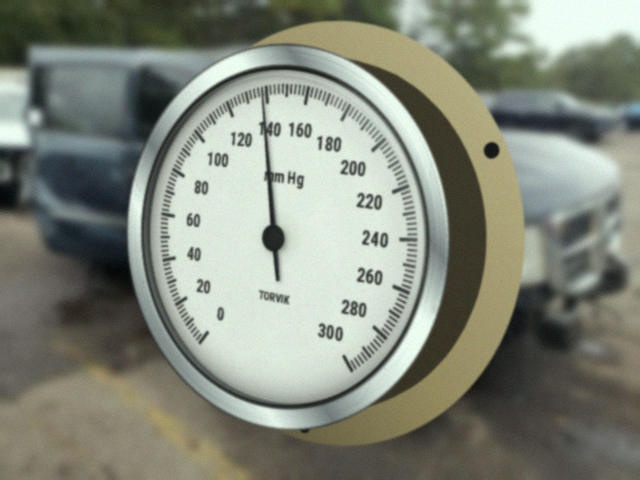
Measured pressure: 140 mmHg
